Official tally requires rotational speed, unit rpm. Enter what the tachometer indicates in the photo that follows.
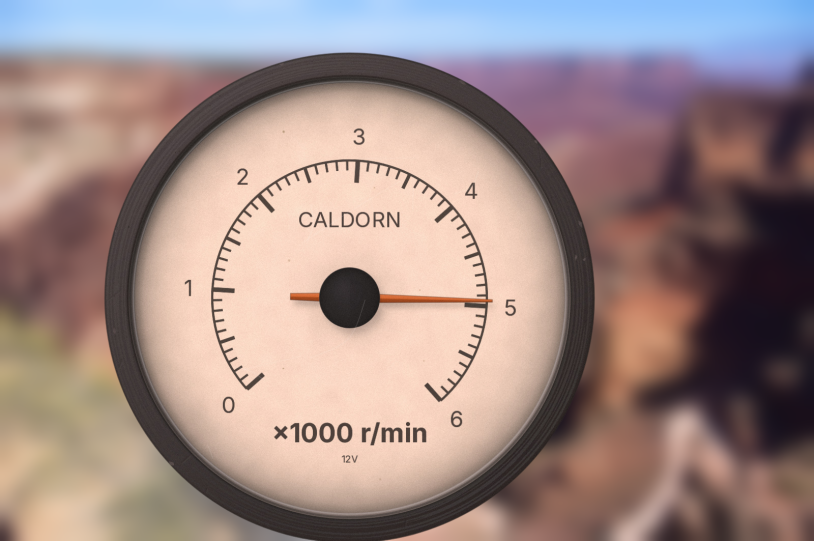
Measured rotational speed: 4950 rpm
